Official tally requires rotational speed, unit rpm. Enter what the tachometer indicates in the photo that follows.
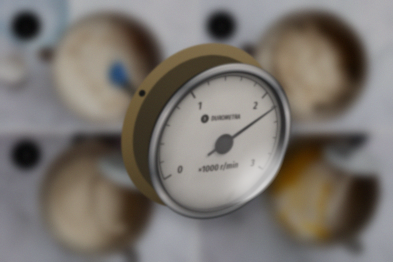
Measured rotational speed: 2200 rpm
